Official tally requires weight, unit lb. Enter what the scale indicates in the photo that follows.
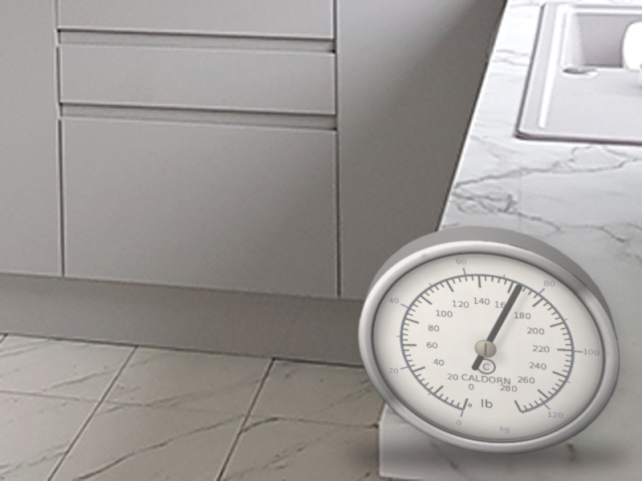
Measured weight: 164 lb
